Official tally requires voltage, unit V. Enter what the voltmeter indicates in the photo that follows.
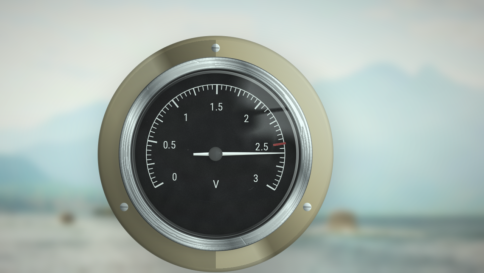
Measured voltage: 2.6 V
